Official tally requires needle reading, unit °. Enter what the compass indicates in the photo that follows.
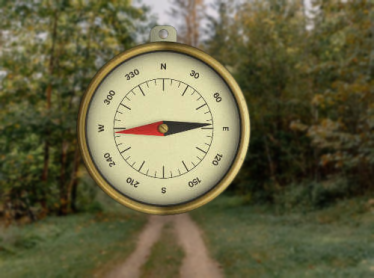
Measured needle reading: 265 °
